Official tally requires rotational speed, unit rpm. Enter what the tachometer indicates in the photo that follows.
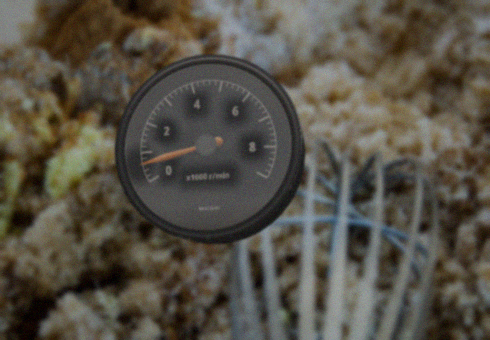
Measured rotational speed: 600 rpm
